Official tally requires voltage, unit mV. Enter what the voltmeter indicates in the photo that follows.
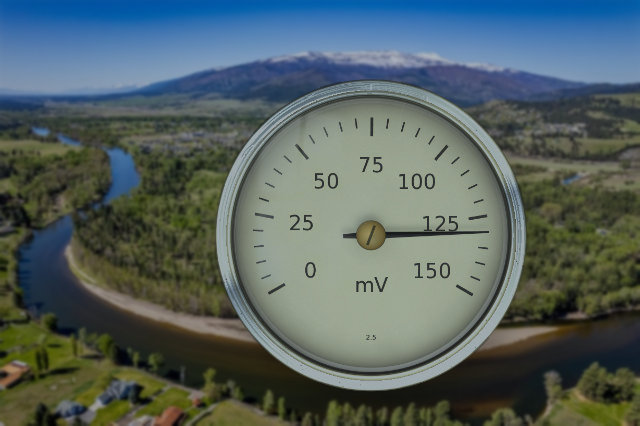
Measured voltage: 130 mV
